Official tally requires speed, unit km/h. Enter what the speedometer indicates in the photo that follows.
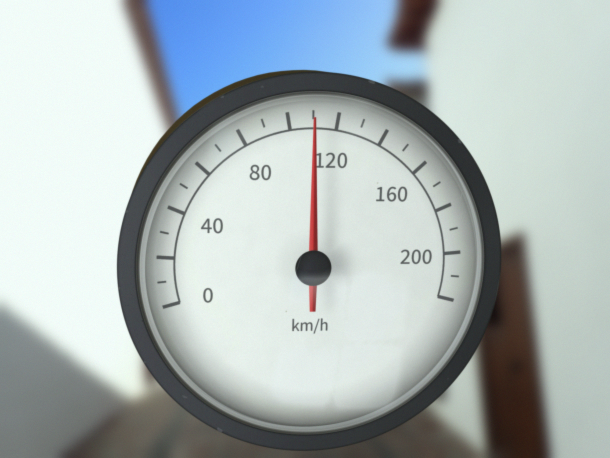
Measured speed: 110 km/h
